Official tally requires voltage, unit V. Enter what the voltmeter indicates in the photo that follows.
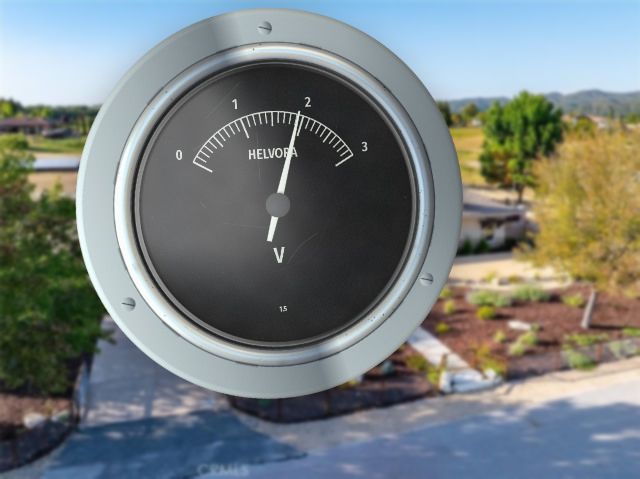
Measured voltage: 1.9 V
